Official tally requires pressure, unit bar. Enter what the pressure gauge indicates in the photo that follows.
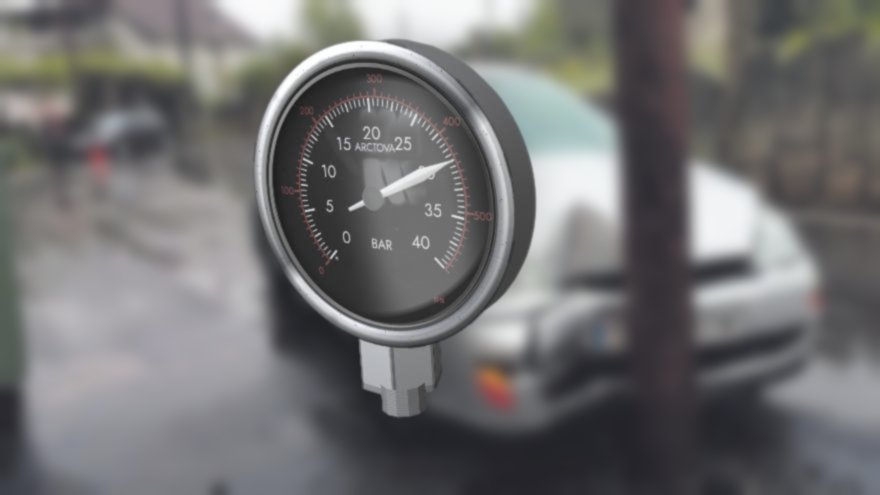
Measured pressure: 30 bar
